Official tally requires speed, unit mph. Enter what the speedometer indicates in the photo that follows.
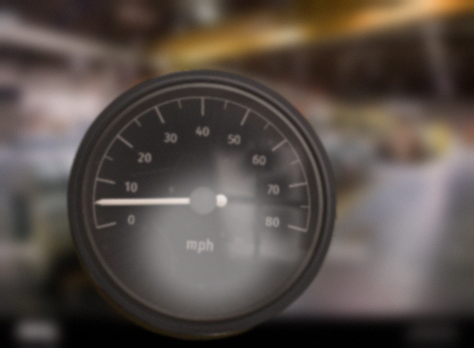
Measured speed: 5 mph
